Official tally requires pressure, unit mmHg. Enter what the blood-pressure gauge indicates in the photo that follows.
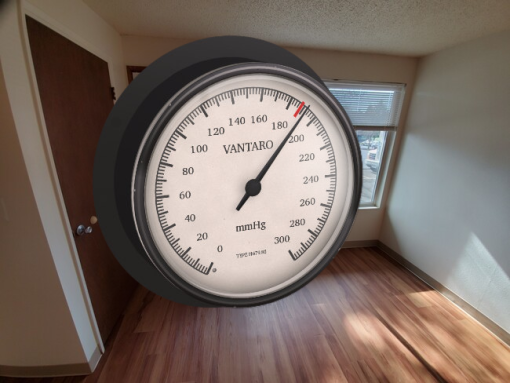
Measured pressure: 190 mmHg
